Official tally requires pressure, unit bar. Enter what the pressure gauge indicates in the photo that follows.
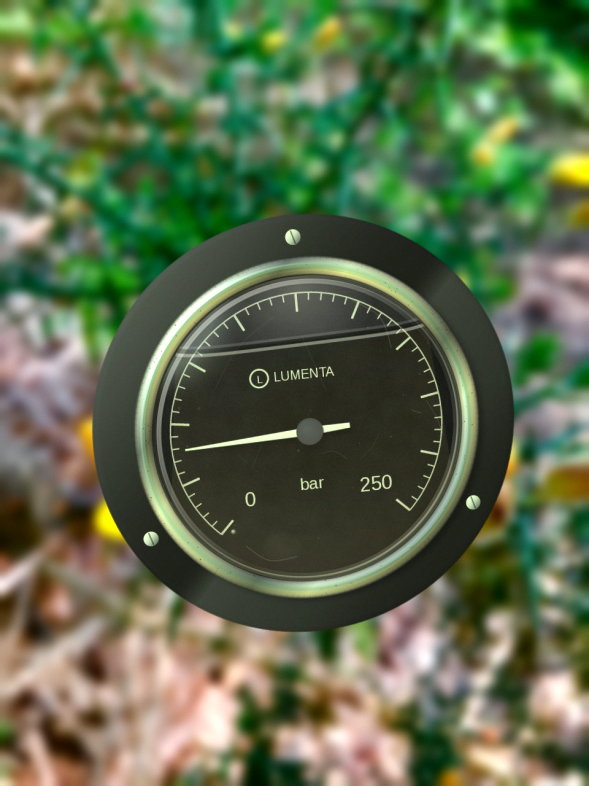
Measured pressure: 40 bar
